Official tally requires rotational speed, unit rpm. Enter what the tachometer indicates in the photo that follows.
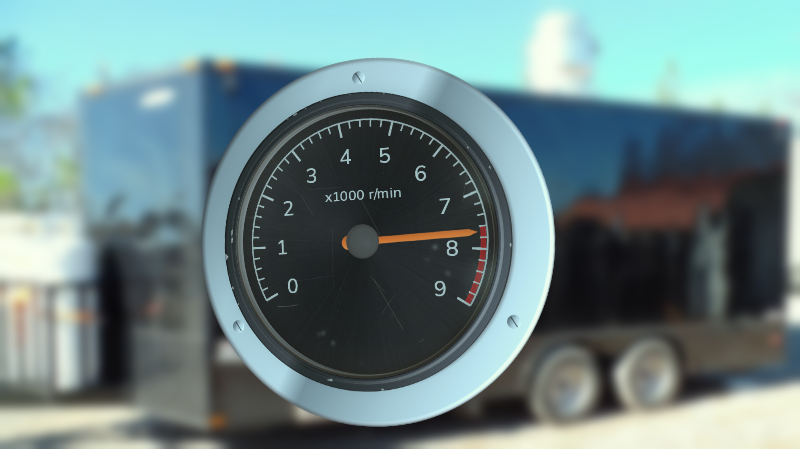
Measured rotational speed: 7700 rpm
